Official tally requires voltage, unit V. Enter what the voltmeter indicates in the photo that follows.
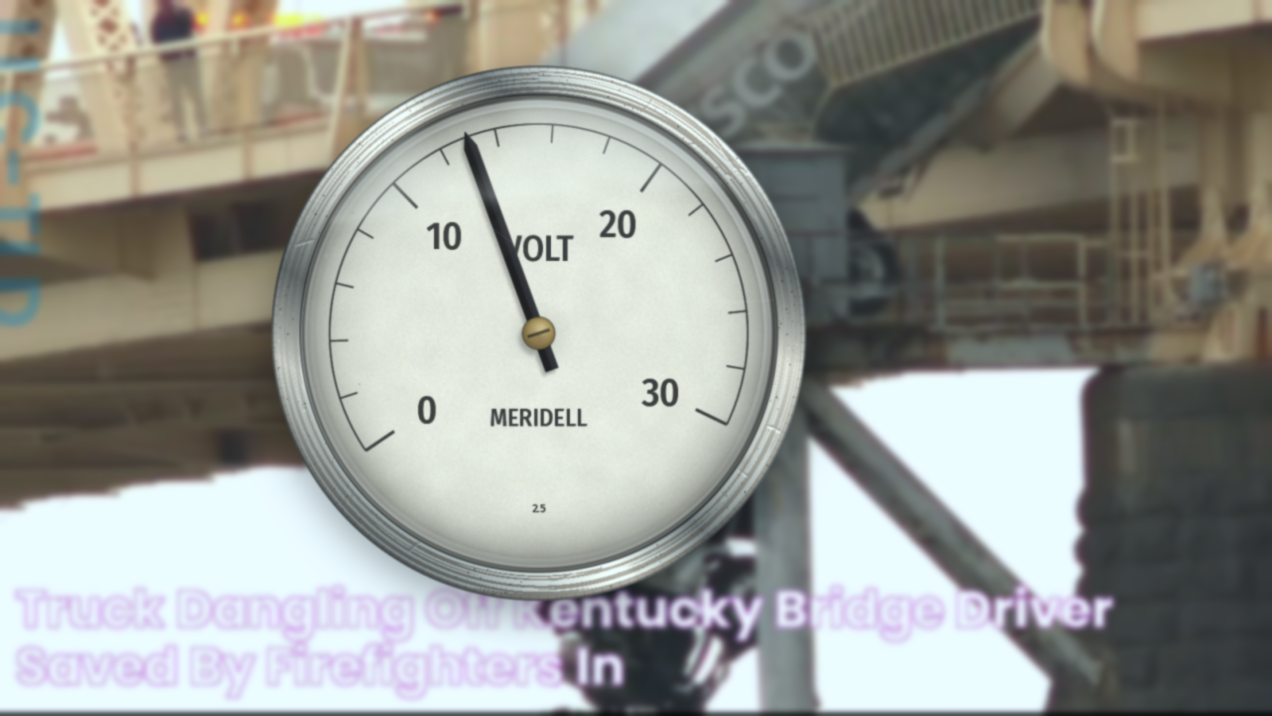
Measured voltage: 13 V
